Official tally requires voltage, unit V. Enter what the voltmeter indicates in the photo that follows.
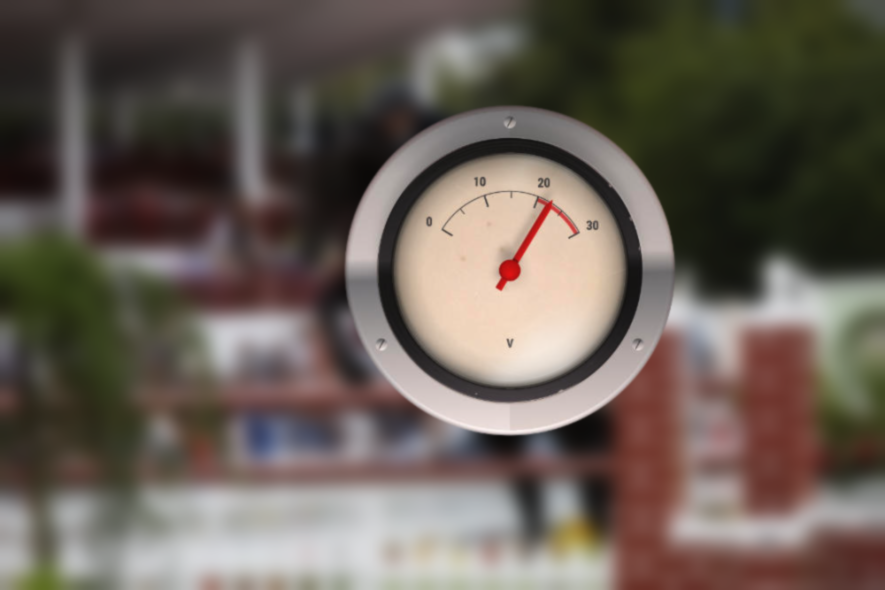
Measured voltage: 22.5 V
